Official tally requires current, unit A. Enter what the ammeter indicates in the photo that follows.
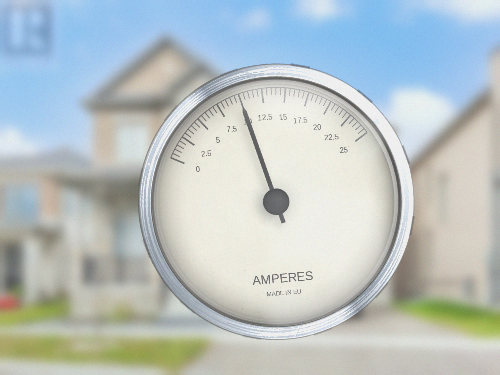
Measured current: 10 A
